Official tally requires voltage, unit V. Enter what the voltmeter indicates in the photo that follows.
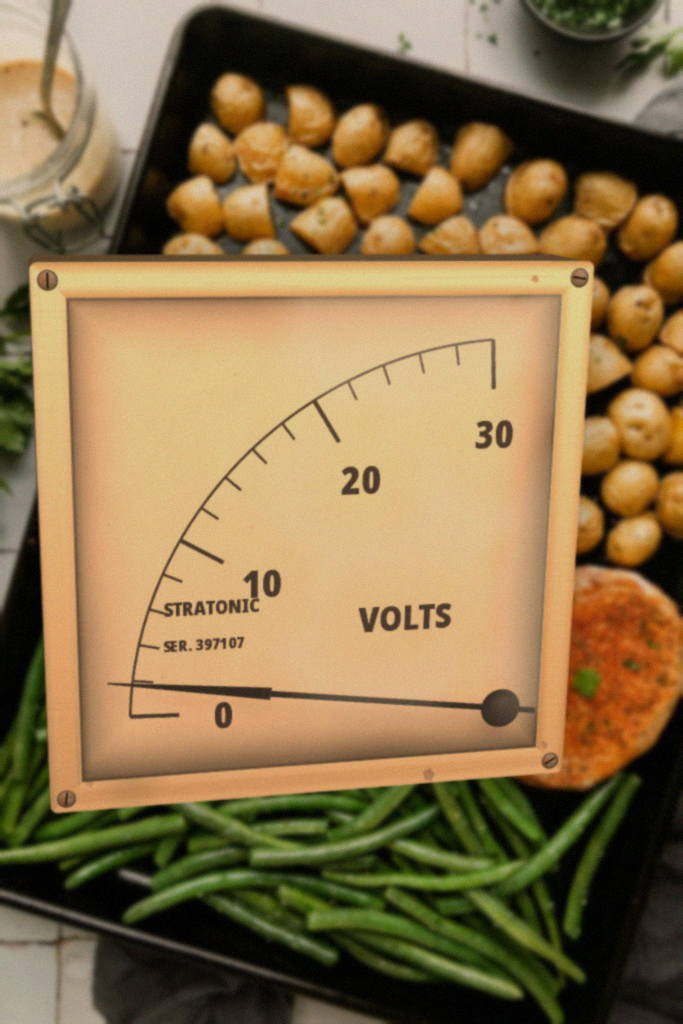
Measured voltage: 2 V
